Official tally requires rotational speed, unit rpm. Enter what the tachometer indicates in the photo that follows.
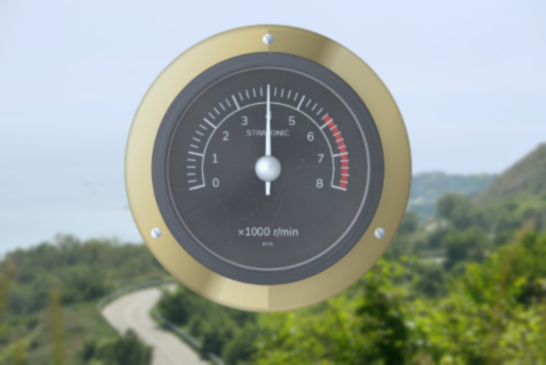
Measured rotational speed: 4000 rpm
